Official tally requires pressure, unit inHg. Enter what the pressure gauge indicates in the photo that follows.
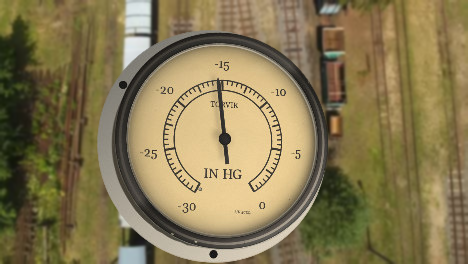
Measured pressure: -15.5 inHg
